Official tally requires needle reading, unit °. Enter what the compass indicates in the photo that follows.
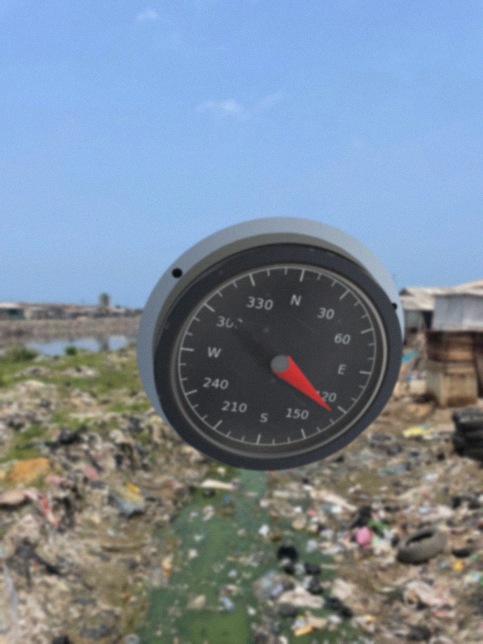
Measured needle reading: 125 °
